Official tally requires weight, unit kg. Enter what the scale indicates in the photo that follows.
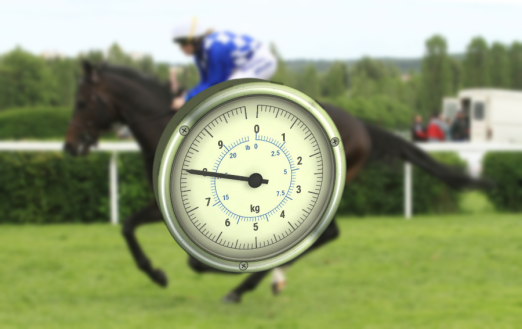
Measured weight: 8 kg
